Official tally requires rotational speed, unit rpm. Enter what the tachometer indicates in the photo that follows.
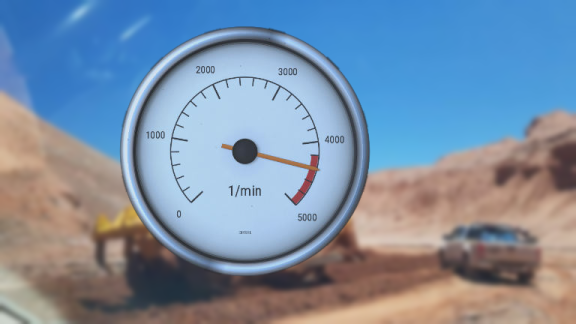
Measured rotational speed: 4400 rpm
